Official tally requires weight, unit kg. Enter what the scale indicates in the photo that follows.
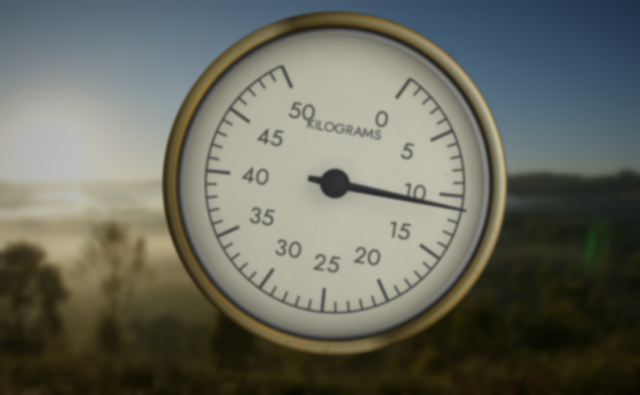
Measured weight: 11 kg
